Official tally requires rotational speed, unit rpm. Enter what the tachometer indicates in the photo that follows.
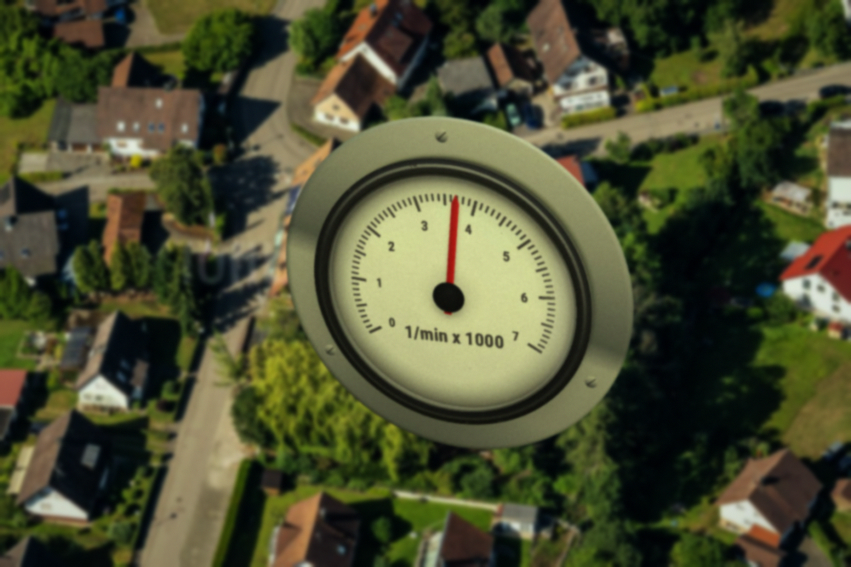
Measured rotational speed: 3700 rpm
